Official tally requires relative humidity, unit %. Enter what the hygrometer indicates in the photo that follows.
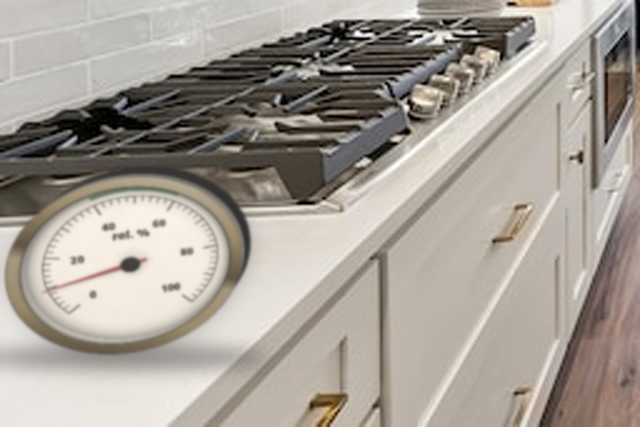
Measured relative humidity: 10 %
